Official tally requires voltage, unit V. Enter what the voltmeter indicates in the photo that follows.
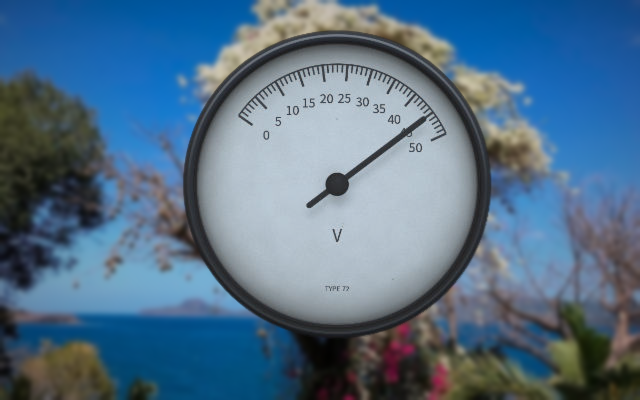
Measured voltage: 45 V
